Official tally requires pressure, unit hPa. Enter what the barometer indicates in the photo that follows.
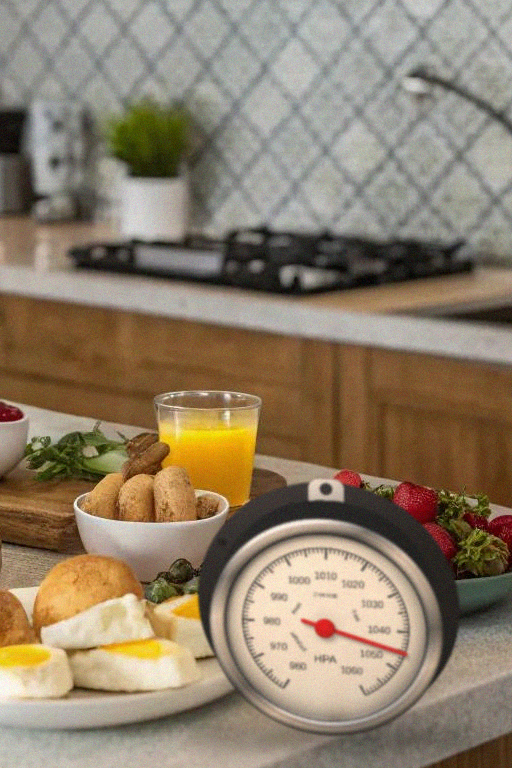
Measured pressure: 1045 hPa
